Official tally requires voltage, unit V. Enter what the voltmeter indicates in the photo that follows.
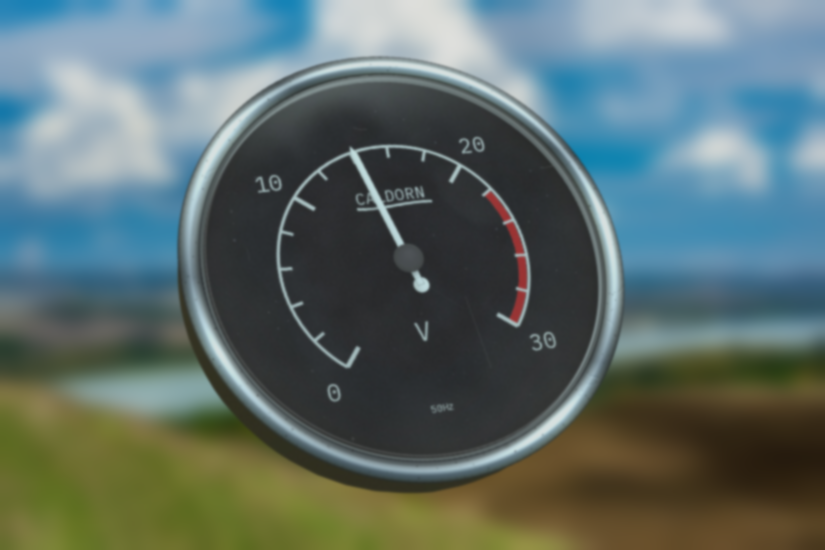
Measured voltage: 14 V
